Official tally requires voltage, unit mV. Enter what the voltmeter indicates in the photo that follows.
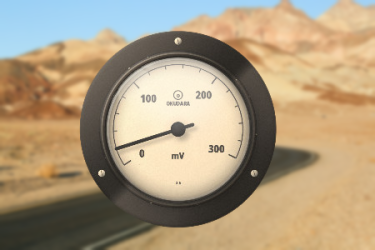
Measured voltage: 20 mV
